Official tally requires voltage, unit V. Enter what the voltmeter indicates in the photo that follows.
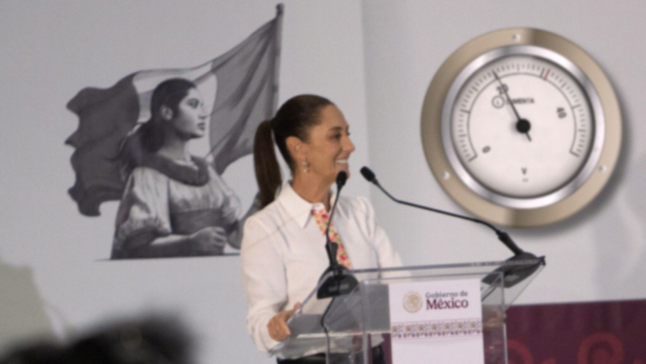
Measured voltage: 20 V
